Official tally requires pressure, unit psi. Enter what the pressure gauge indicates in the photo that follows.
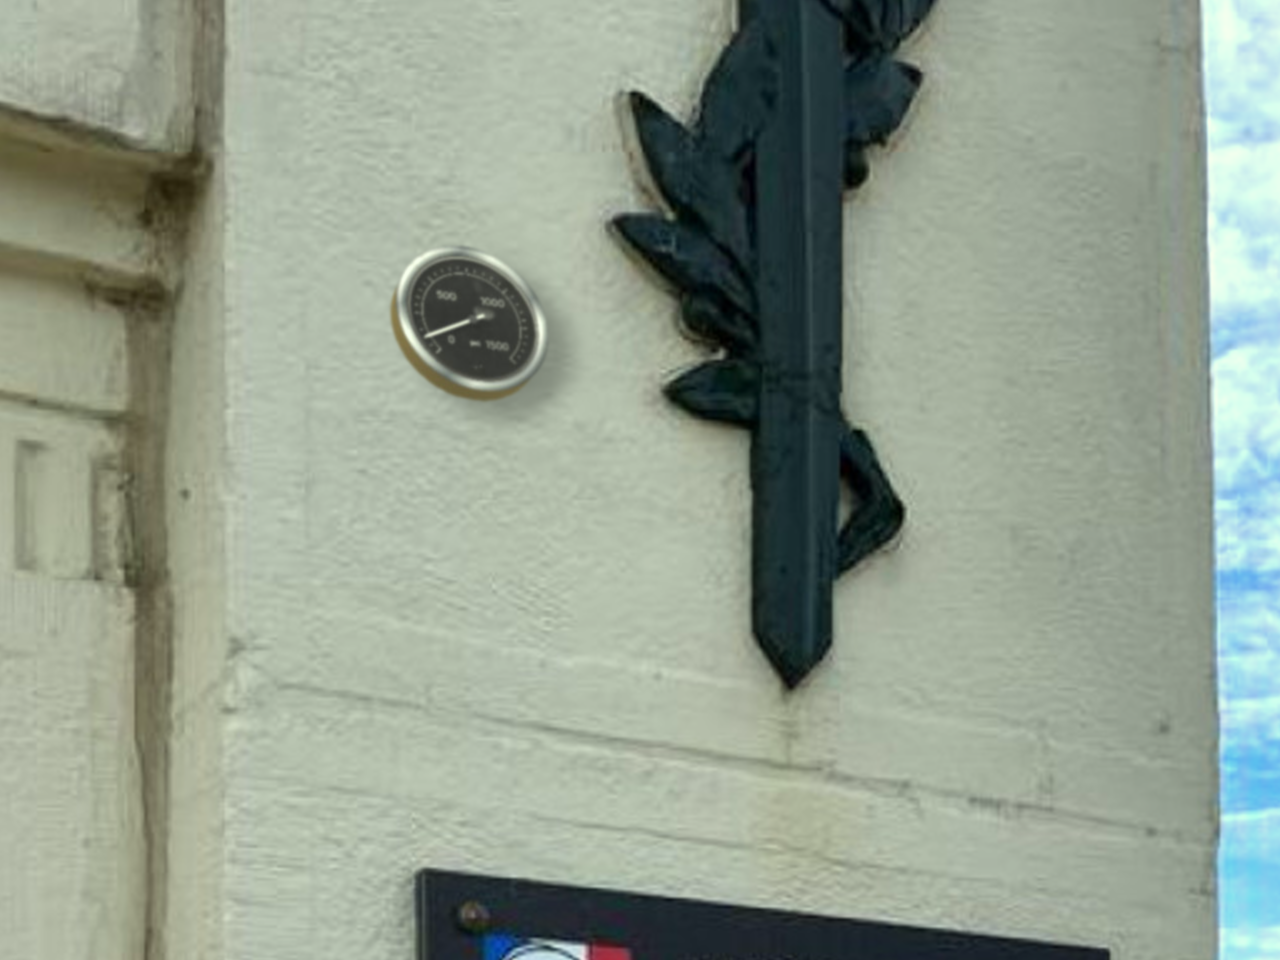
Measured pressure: 100 psi
